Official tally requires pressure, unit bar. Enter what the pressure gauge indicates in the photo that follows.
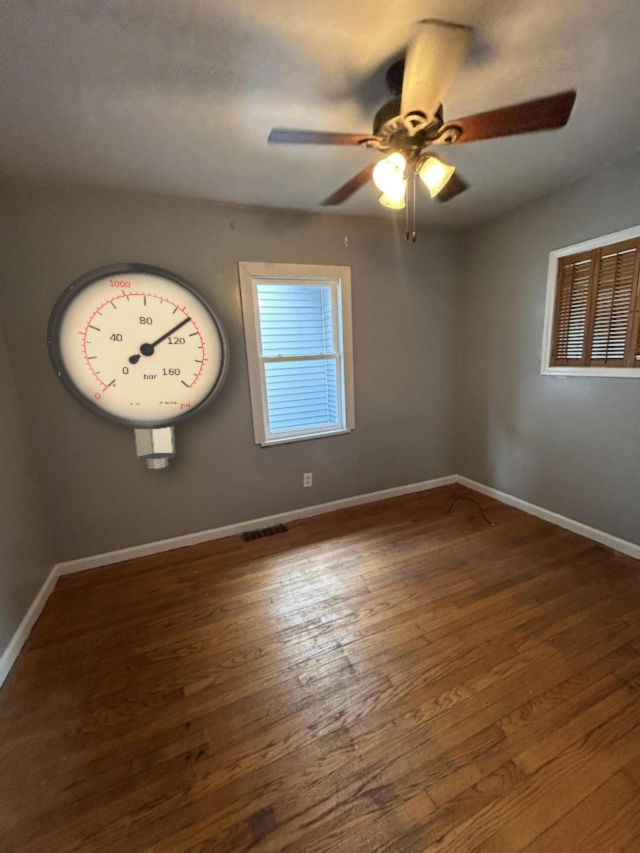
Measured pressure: 110 bar
